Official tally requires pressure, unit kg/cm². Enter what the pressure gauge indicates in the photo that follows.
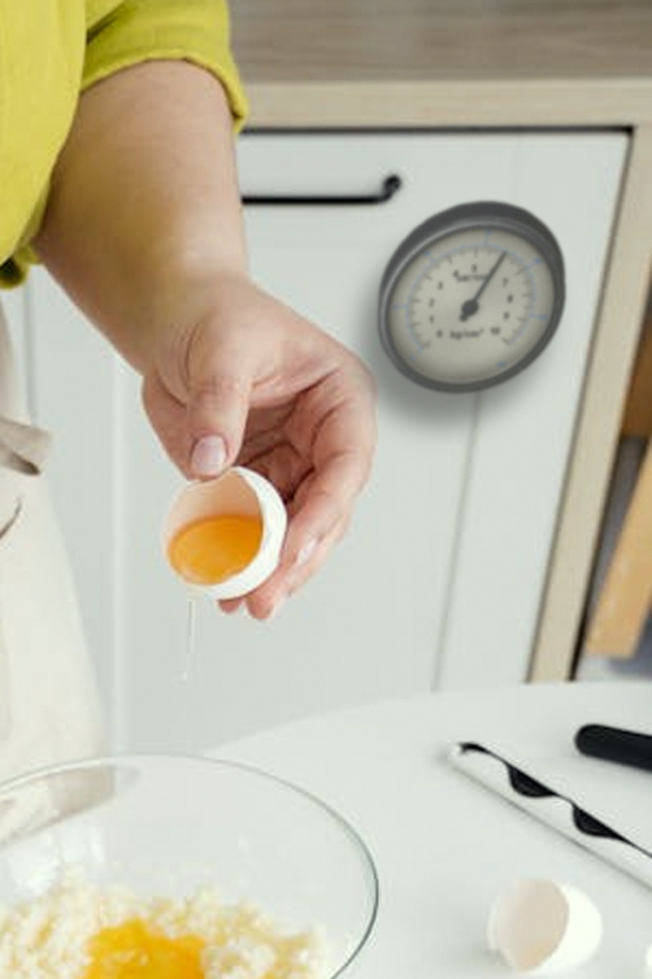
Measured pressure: 6 kg/cm²
